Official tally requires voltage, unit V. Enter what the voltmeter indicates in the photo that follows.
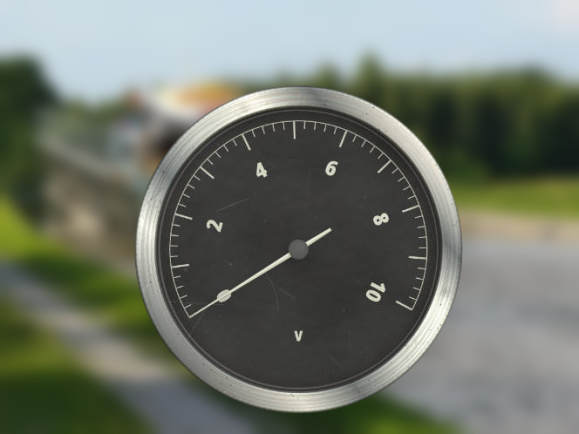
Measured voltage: 0 V
